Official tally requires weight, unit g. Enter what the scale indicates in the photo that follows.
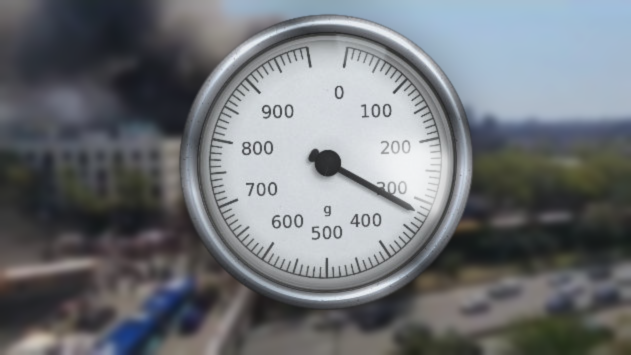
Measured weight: 320 g
